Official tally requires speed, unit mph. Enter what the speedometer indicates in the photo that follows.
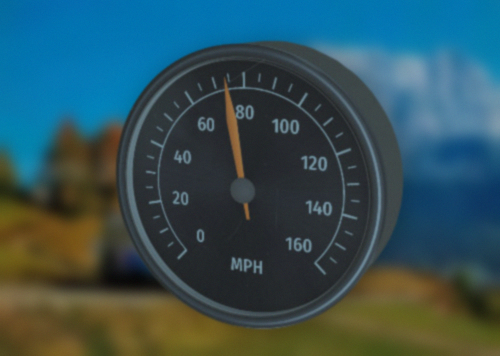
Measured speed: 75 mph
